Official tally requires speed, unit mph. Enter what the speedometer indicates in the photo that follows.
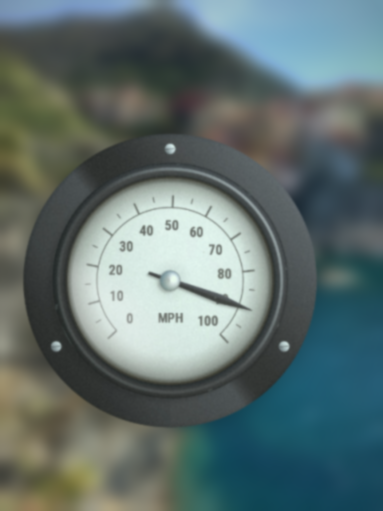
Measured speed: 90 mph
